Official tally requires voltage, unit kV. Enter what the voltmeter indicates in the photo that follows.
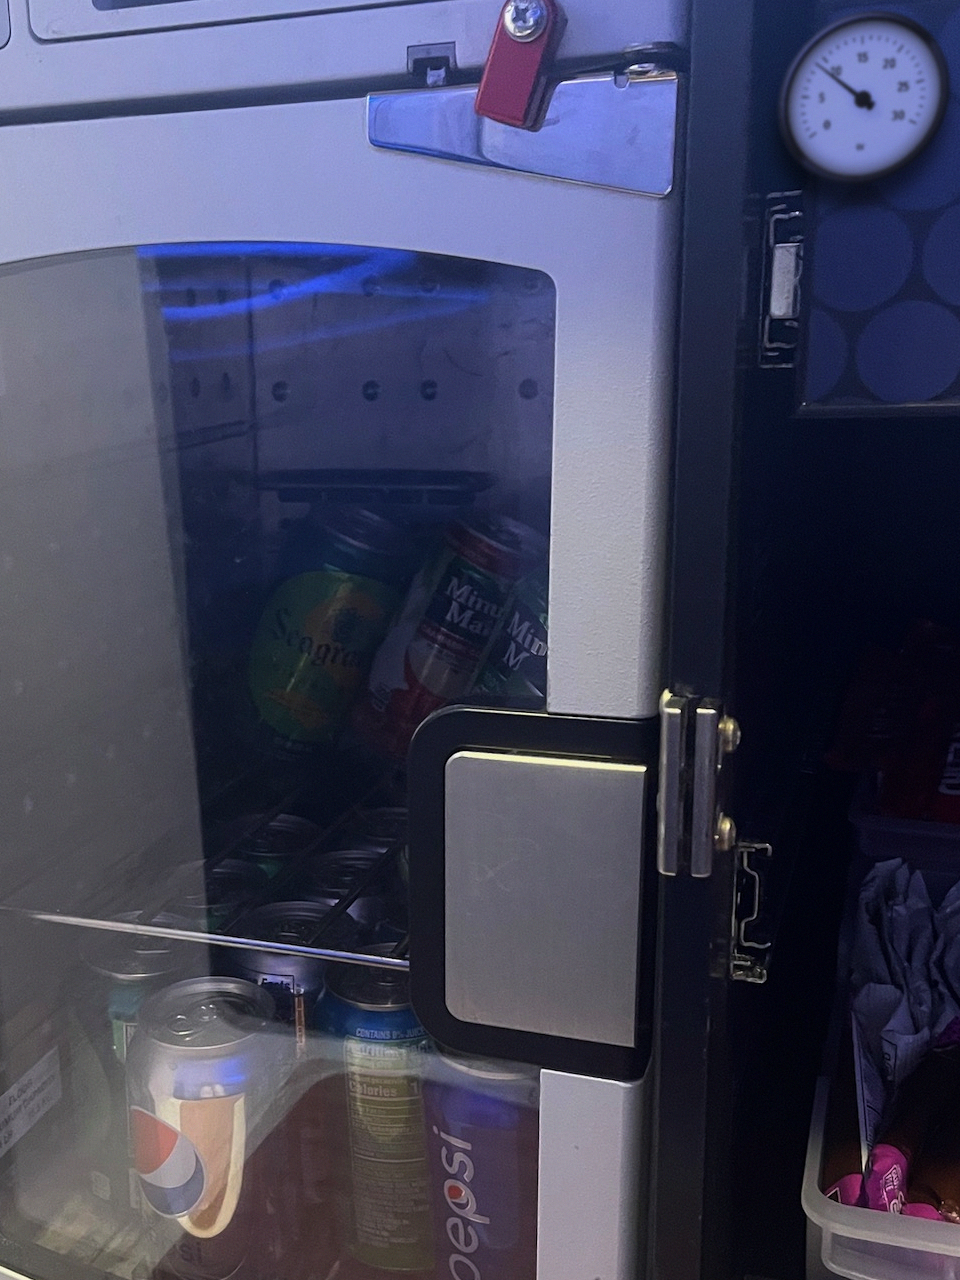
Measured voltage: 9 kV
